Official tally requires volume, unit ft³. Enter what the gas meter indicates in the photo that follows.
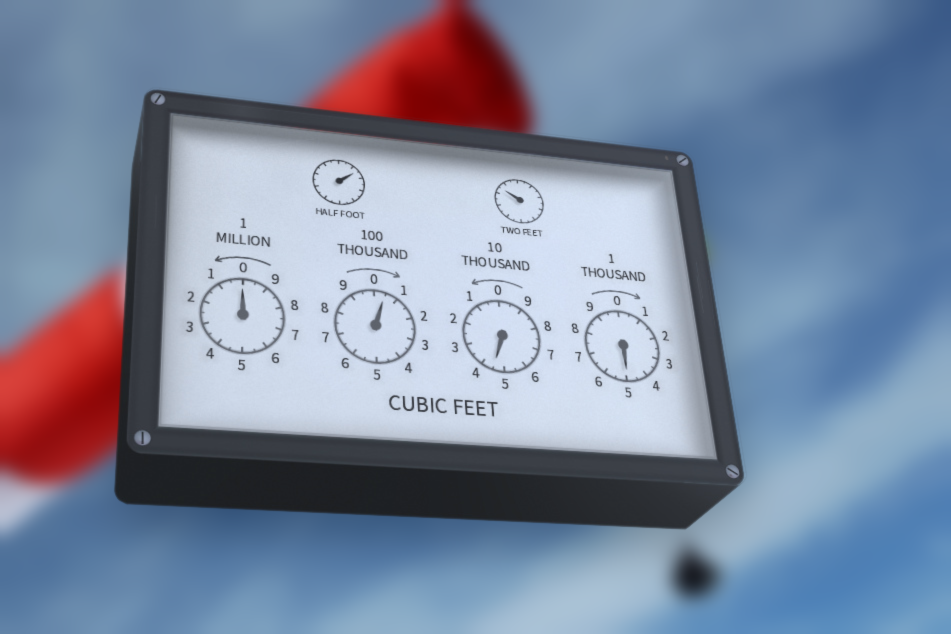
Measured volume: 4500 ft³
